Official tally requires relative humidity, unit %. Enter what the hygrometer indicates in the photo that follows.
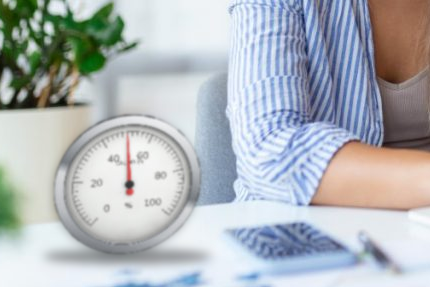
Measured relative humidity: 50 %
